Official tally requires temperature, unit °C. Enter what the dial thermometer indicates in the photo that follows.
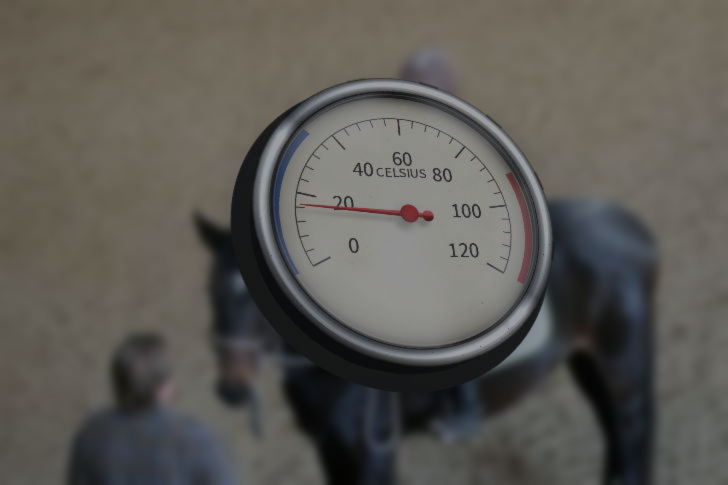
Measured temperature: 16 °C
